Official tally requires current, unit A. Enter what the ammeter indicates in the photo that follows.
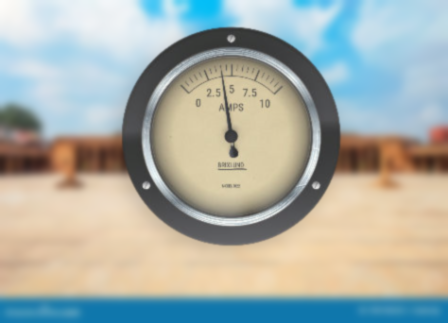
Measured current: 4 A
